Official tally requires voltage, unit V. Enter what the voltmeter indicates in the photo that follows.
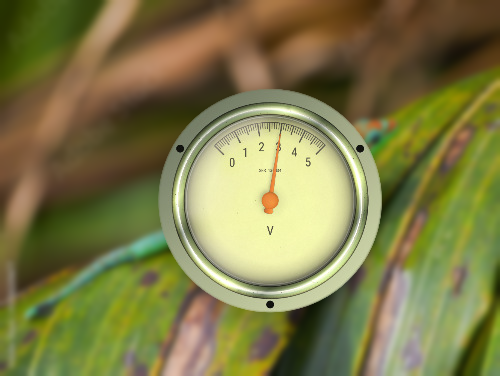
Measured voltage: 3 V
